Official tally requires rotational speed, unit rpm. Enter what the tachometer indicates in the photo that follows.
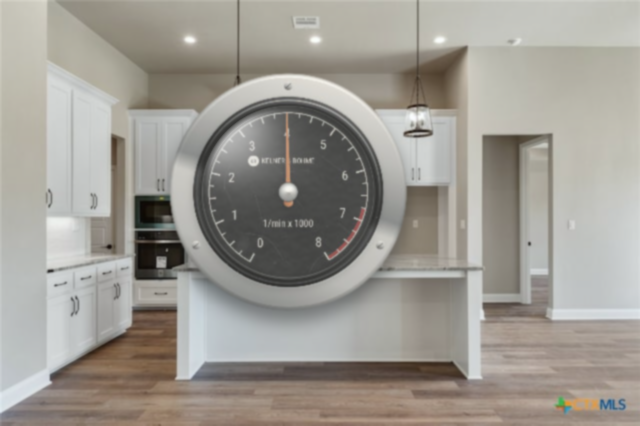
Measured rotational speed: 4000 rpm
